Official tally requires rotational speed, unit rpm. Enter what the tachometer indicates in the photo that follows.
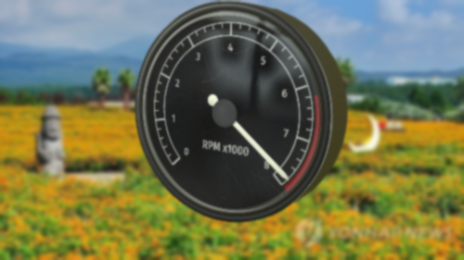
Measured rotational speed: 7800 rpm
